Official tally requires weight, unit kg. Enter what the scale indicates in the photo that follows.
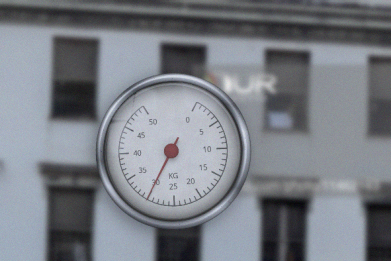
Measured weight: 30 kg
